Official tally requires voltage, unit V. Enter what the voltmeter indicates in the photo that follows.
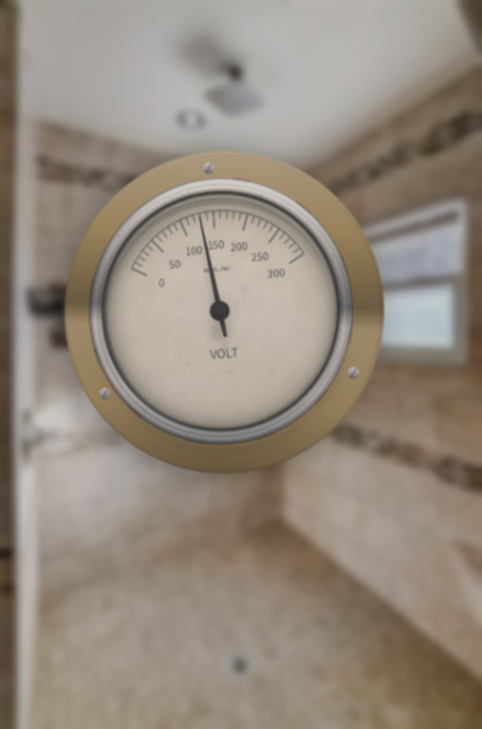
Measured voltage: 130 V
